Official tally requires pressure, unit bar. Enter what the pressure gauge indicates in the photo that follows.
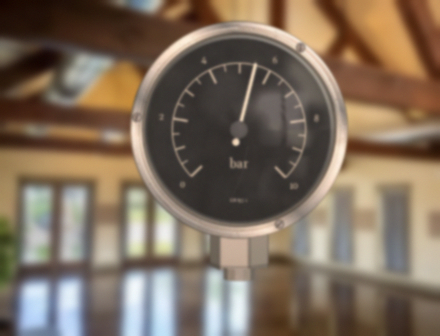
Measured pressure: 5.5 bar
